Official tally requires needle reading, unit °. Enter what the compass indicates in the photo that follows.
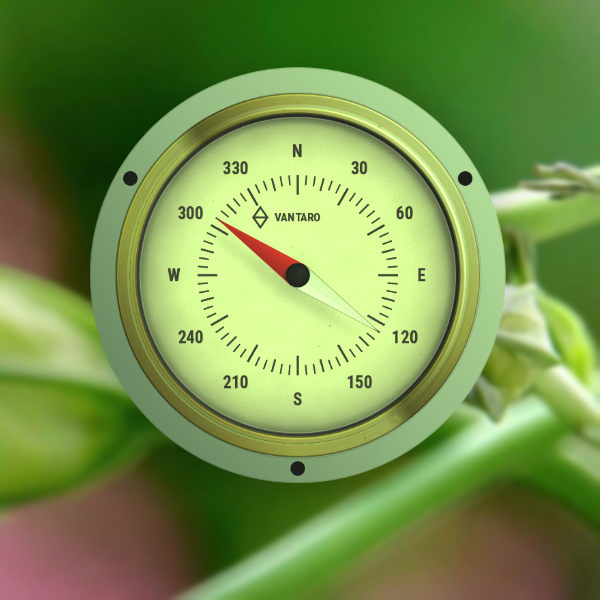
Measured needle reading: 305 °
